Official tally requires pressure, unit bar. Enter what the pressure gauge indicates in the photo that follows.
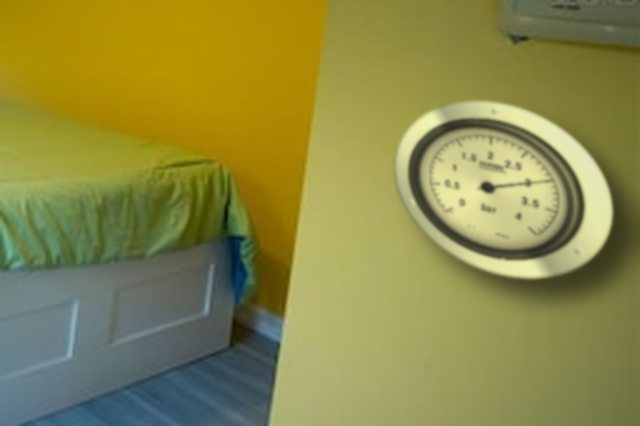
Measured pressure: 3 bar
